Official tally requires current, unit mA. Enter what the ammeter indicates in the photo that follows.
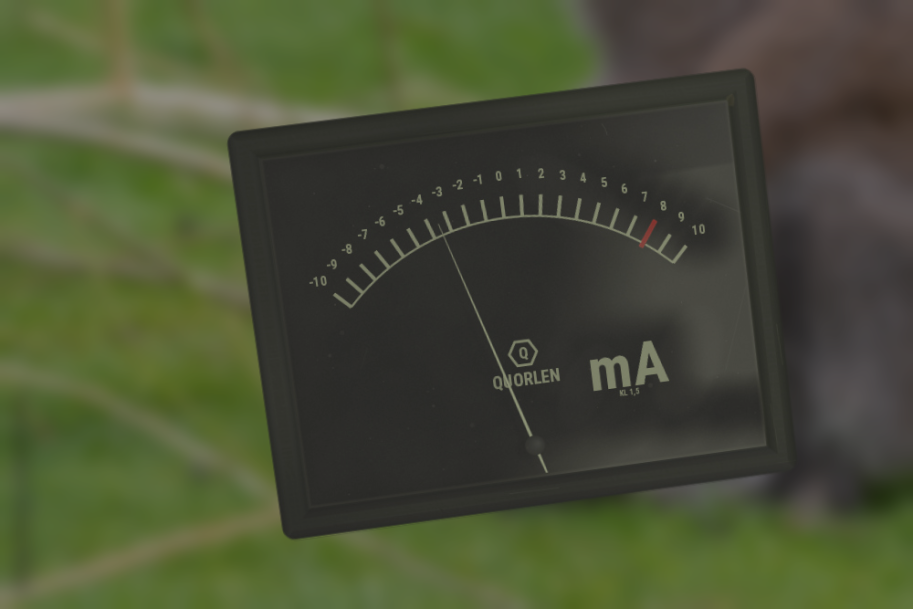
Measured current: -3.5 mA
